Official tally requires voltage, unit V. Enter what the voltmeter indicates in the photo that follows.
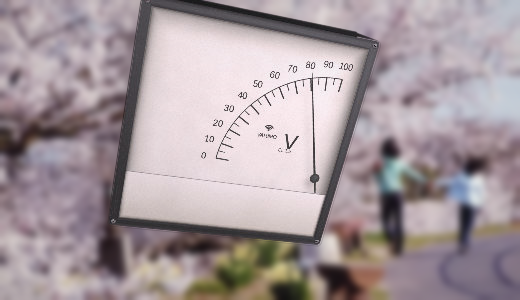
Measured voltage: 80 V
